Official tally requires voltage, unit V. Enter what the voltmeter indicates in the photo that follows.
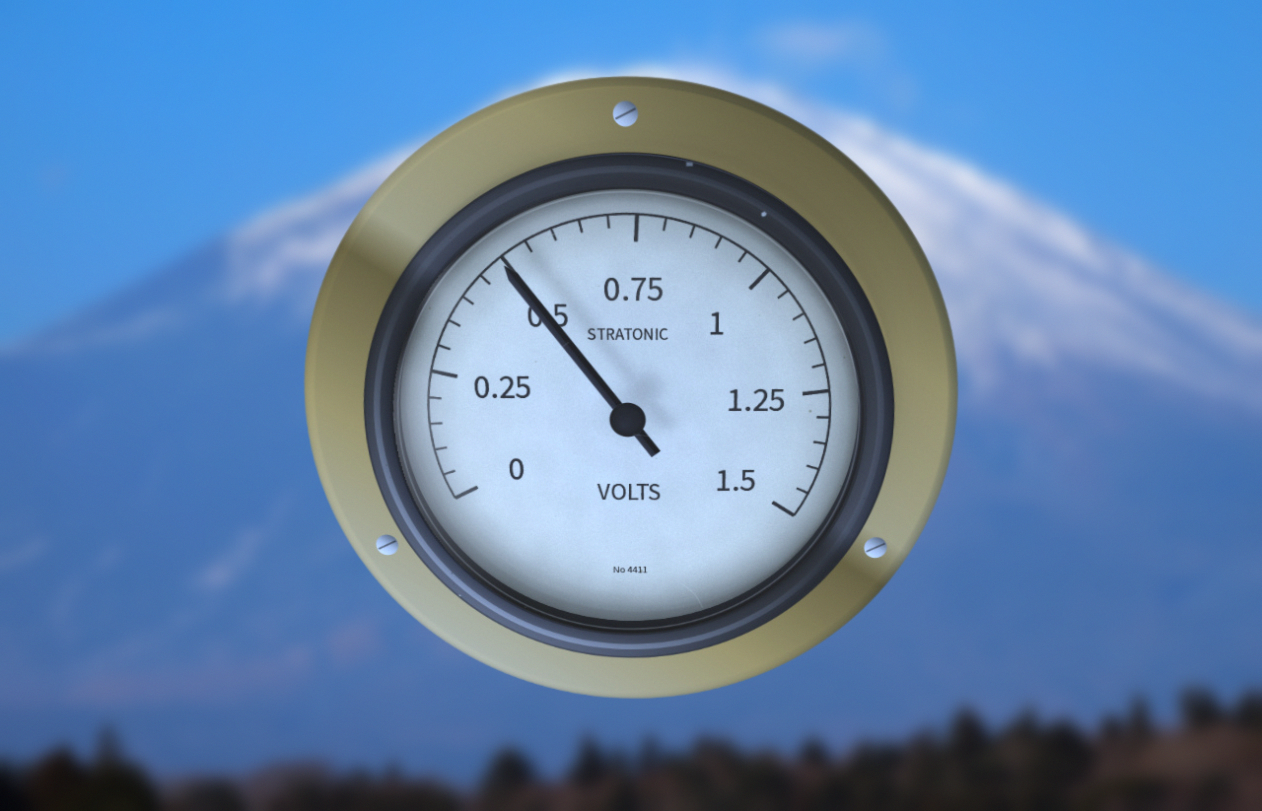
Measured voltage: 0.5 V
